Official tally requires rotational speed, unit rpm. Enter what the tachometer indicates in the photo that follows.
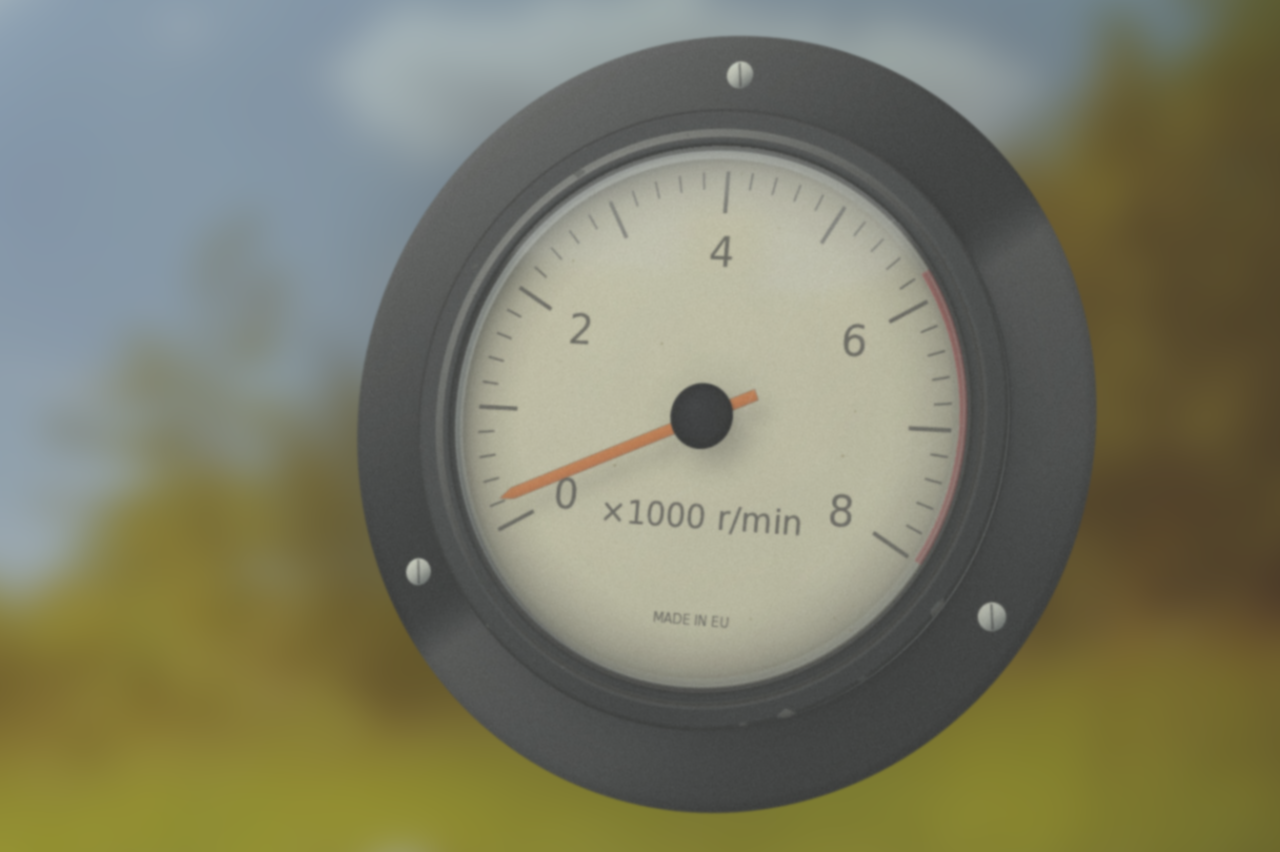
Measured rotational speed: 200 rpm
